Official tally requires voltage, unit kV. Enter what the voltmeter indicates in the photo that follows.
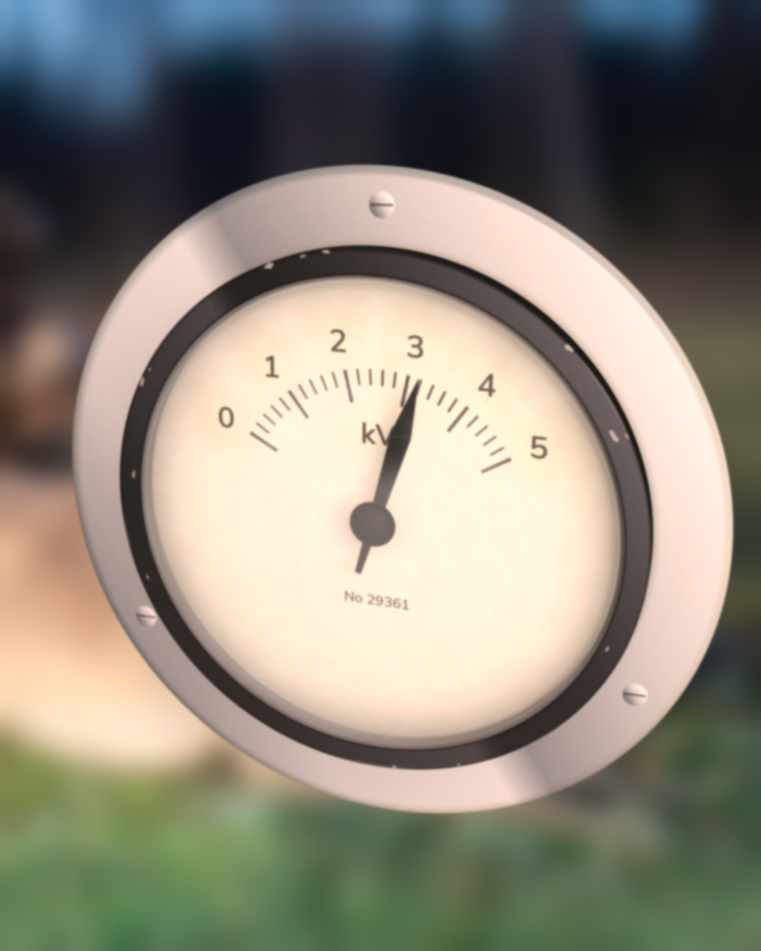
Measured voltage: 3.2 kV
